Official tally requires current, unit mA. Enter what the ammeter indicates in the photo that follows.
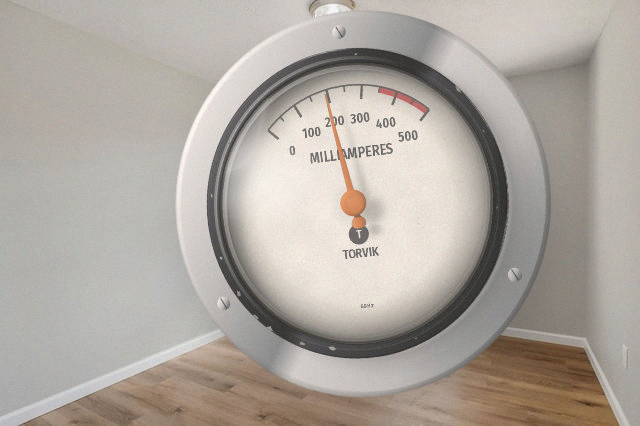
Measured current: 200 mA
